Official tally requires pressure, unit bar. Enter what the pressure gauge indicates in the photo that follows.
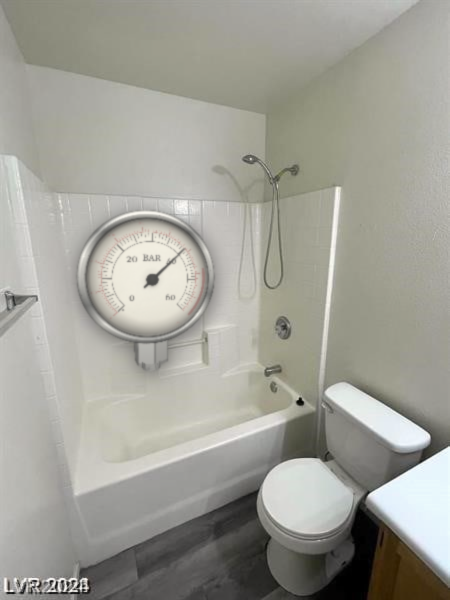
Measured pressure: 40 bar
